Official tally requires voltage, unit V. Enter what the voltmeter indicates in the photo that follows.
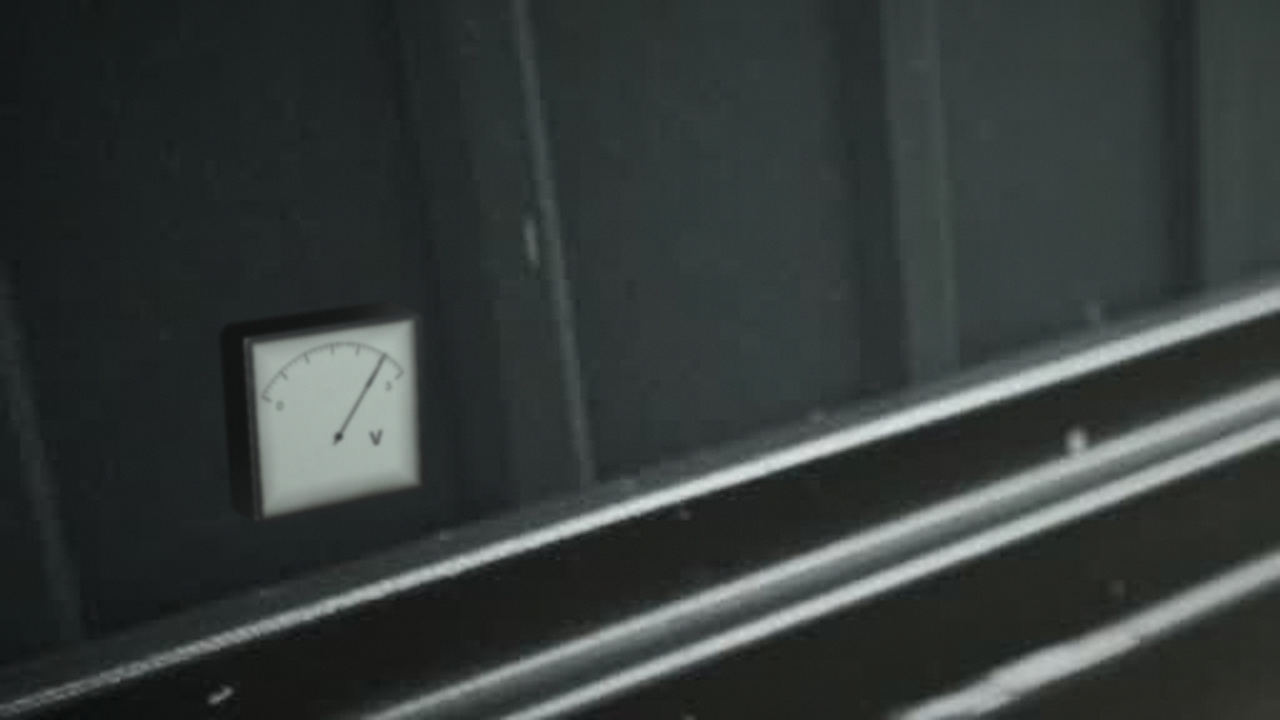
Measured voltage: 2.5 V
